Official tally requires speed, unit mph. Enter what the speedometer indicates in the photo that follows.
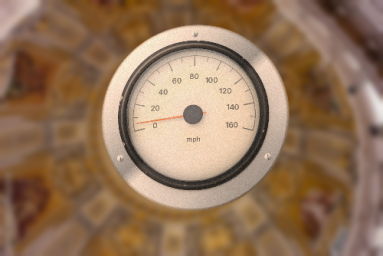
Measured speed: 5 mph
